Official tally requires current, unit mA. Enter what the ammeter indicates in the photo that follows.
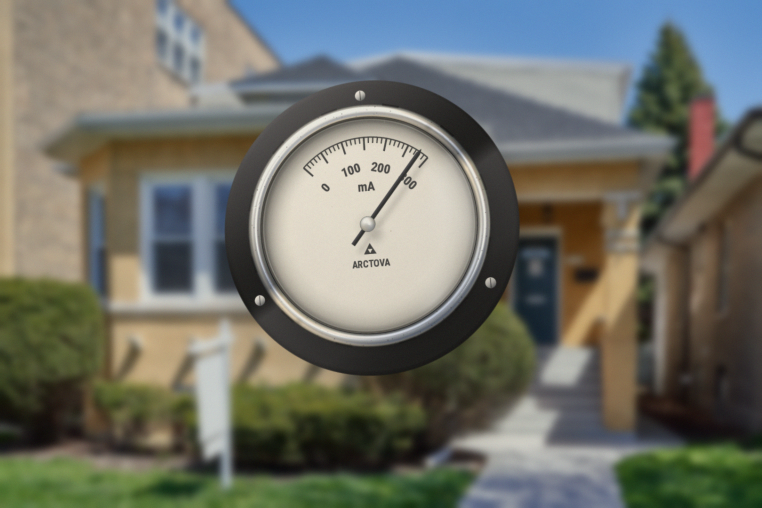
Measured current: 280 mA
